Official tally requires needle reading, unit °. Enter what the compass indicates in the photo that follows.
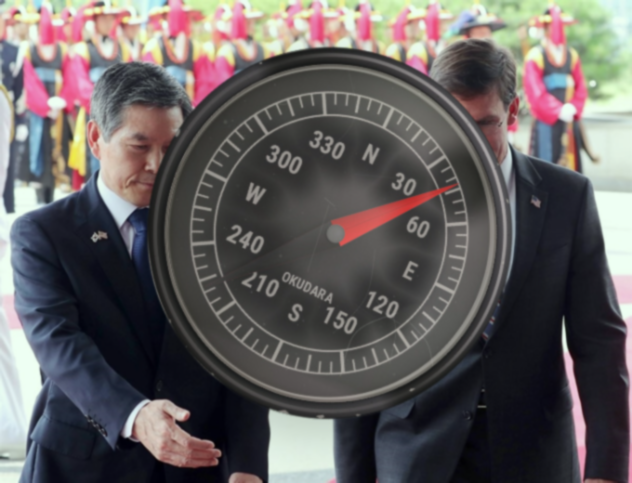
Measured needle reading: 42.5 °
